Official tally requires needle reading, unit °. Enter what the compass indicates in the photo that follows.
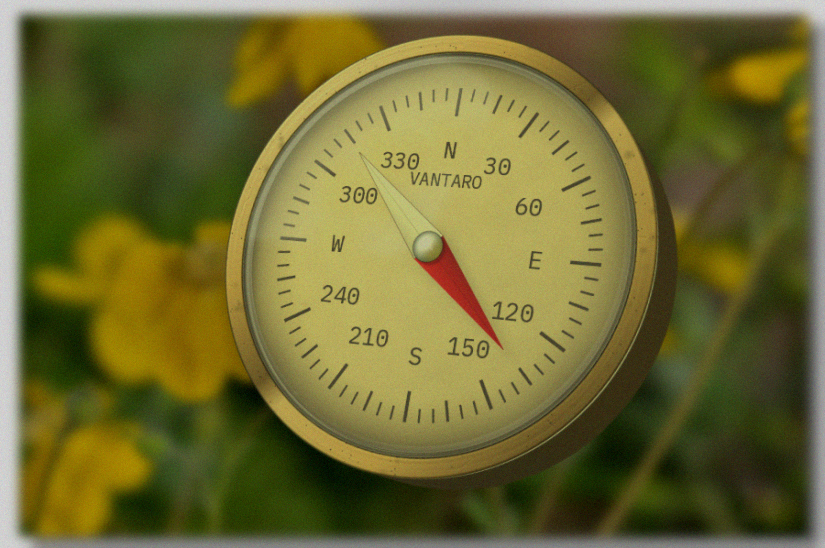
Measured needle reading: 135 °
